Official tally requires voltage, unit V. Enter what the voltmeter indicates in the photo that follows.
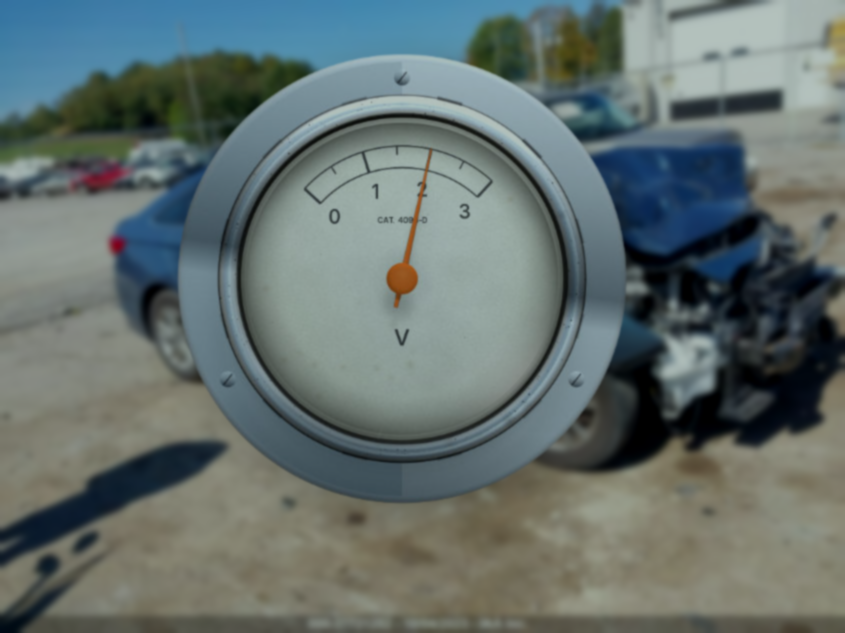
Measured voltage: 2 V
